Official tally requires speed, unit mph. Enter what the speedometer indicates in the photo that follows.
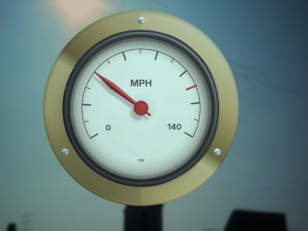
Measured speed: 40 mph
